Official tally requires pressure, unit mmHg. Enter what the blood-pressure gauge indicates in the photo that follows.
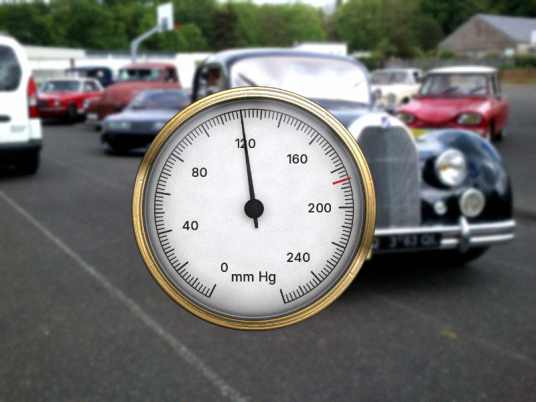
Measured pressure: 120 mmHg
